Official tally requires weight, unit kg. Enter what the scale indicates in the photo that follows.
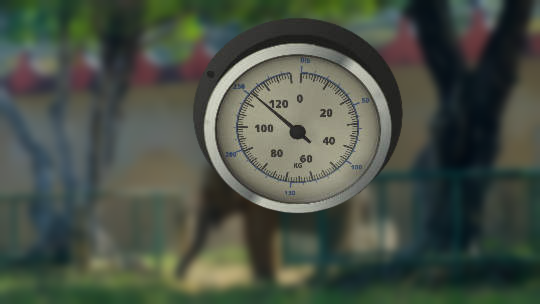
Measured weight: 115 kg
